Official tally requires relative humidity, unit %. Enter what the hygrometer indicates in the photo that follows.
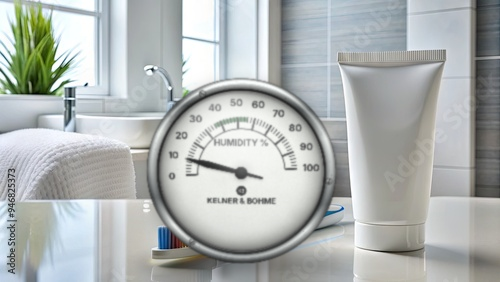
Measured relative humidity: 10 %
